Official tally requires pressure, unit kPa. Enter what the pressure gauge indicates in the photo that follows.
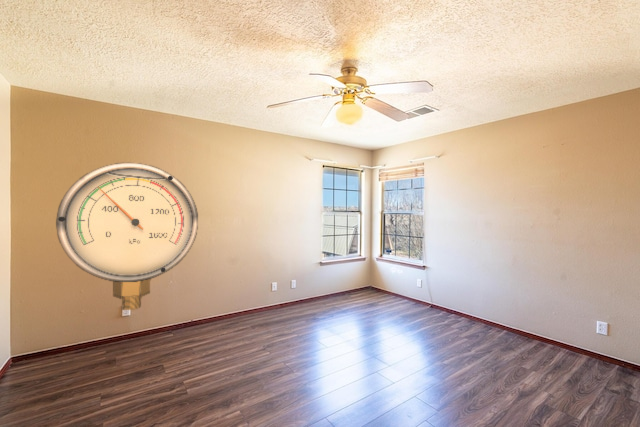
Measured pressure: 500 kPa
